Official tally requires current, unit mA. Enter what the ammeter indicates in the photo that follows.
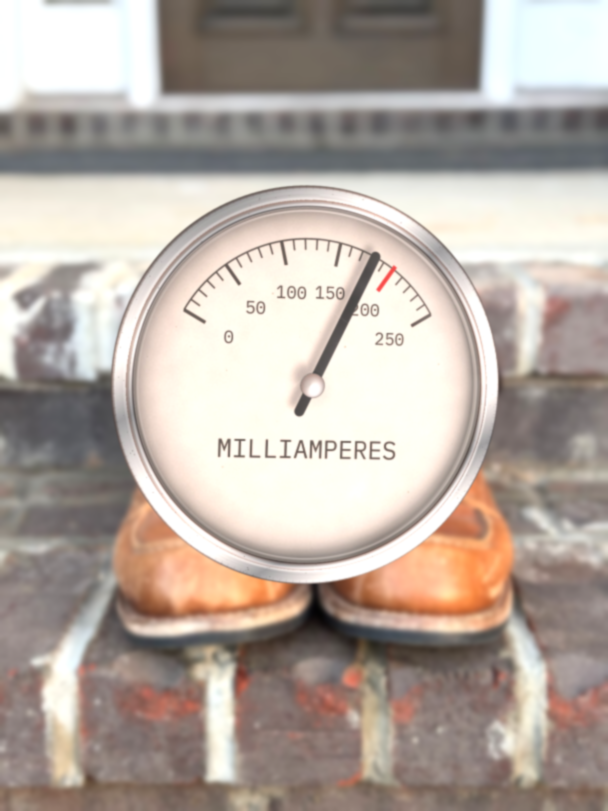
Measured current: 180 mA
